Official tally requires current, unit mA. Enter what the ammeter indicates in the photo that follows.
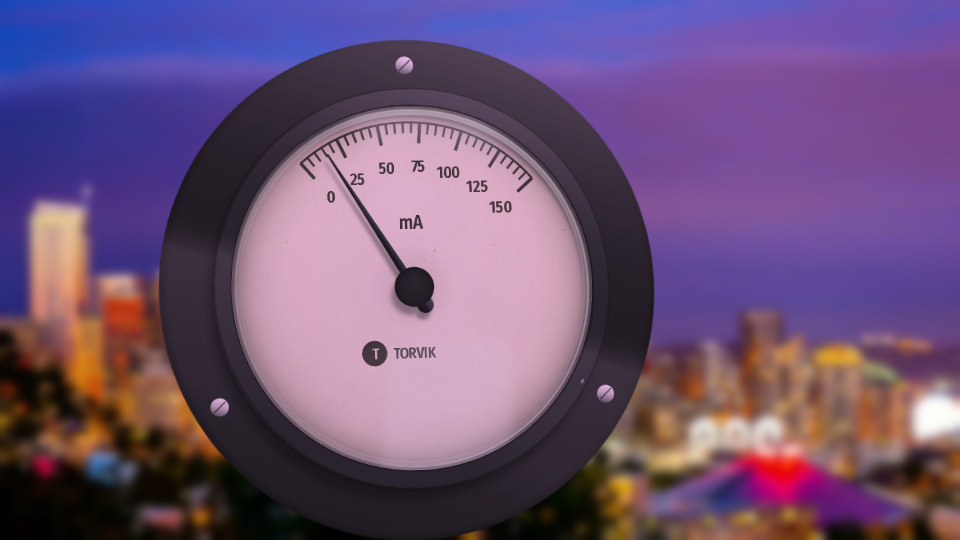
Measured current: 15 mA
